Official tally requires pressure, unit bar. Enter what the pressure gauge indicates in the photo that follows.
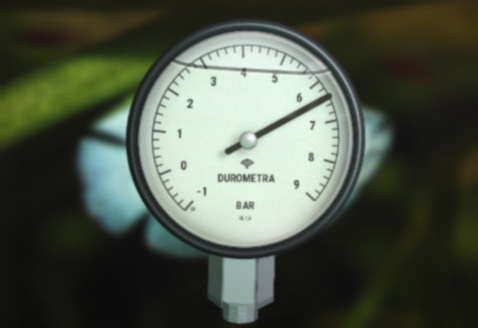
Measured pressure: 6.4 bar
